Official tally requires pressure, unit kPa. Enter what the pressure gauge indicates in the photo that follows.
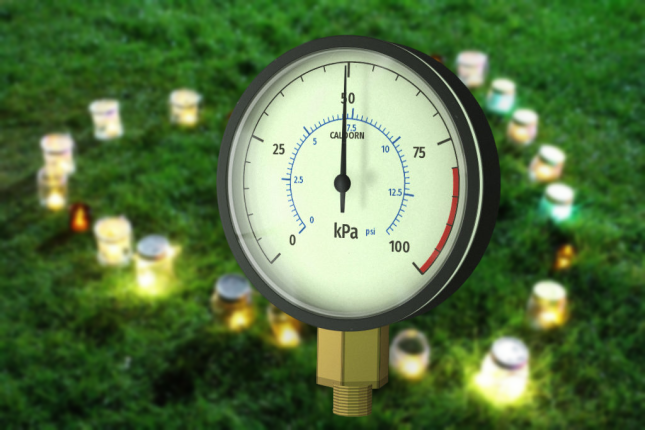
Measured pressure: 50 kPa
